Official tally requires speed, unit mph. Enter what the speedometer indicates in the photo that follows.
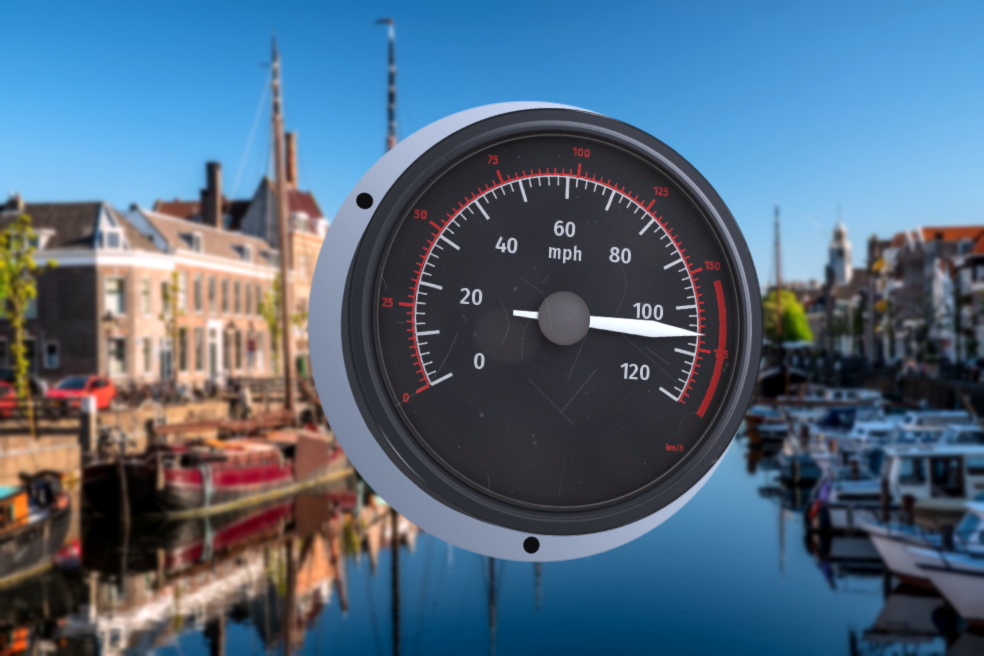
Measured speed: 106 mph
